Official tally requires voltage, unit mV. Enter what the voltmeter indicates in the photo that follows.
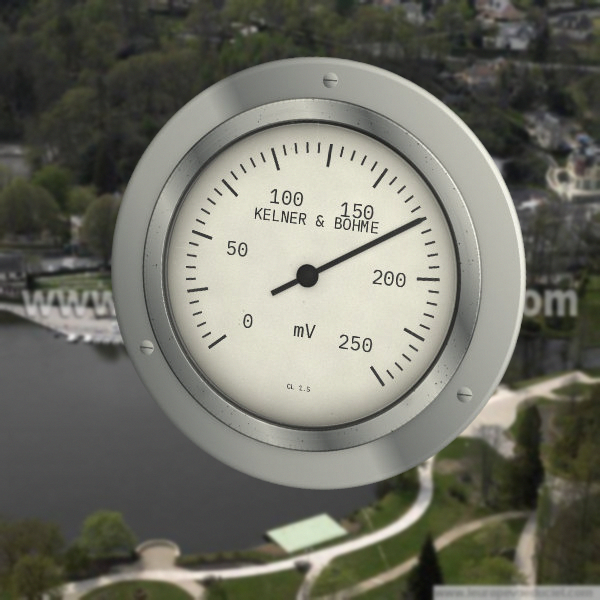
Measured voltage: 175 mV
